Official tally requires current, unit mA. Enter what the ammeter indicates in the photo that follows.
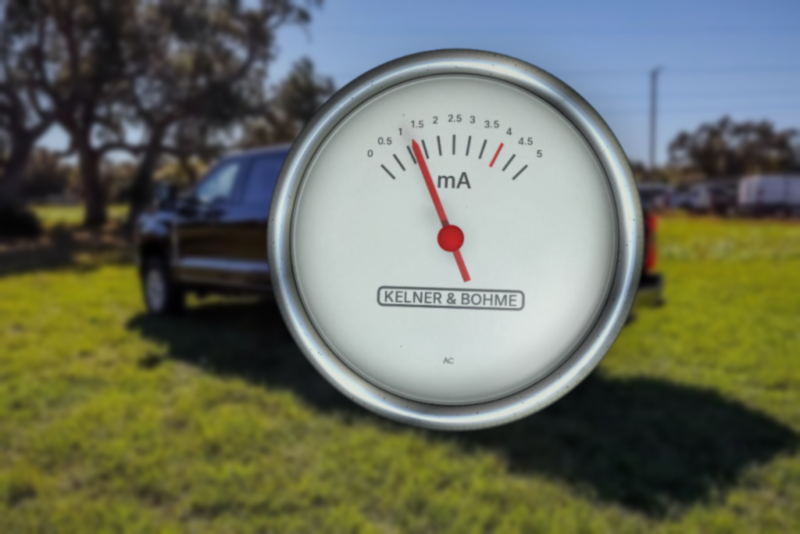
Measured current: 1.25 mA
